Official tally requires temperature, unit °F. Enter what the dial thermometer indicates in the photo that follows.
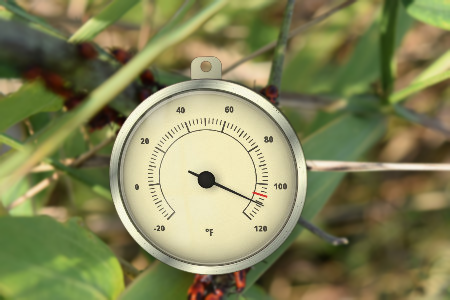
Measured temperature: 110 °F
